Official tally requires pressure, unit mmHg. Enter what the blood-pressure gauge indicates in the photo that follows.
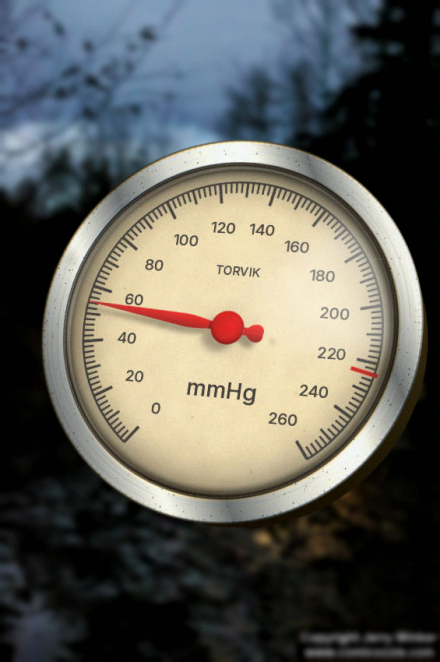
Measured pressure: 54 mmHg
